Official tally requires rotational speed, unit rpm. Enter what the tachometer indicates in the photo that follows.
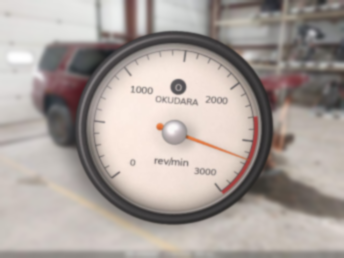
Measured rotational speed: 2650 rpm
